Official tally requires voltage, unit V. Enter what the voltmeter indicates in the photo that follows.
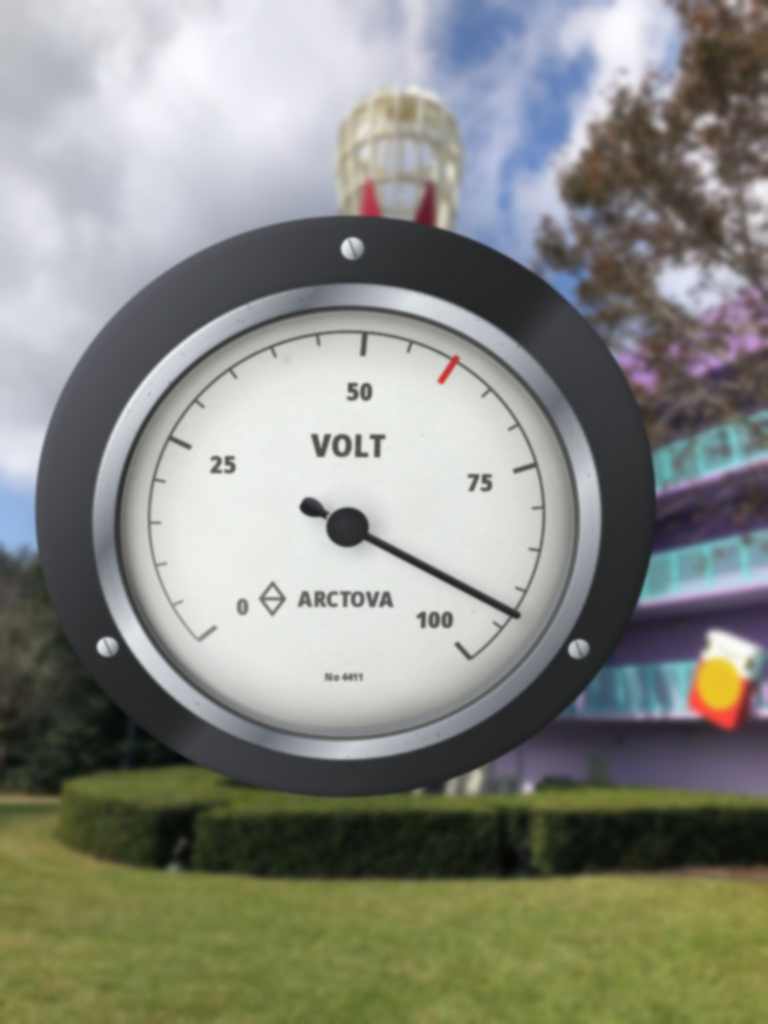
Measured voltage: 92.5 V
